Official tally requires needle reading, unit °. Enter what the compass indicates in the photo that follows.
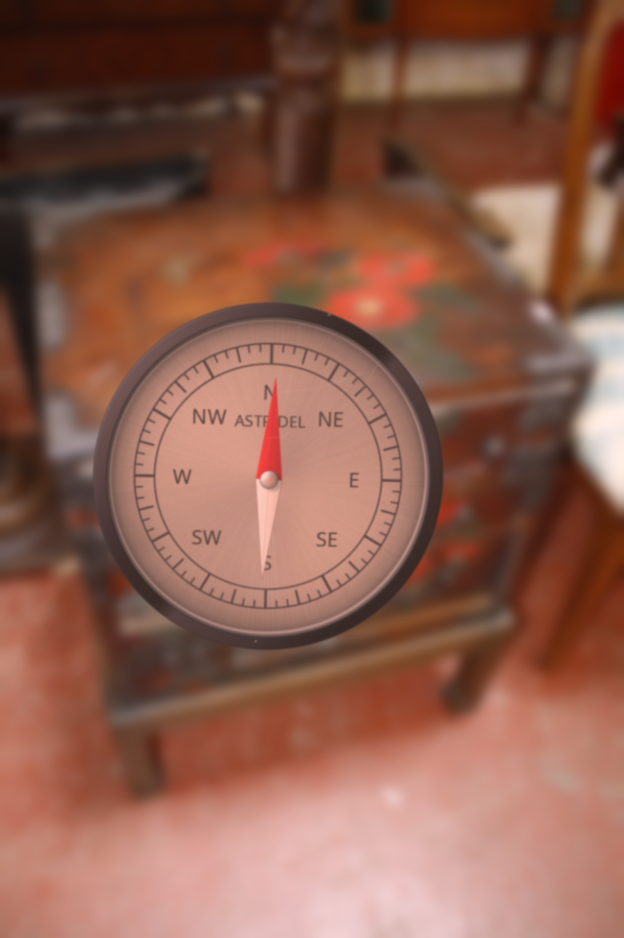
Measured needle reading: 2.5 °
